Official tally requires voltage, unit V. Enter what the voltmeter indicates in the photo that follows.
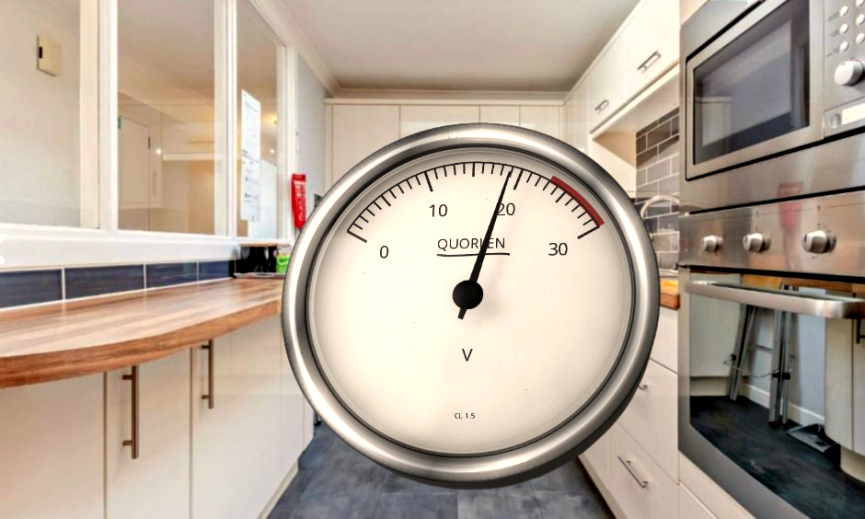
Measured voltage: 19 V
